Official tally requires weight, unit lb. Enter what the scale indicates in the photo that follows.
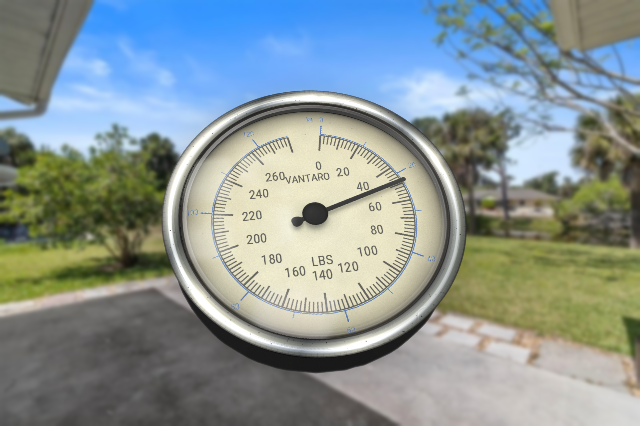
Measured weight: 50 lb
